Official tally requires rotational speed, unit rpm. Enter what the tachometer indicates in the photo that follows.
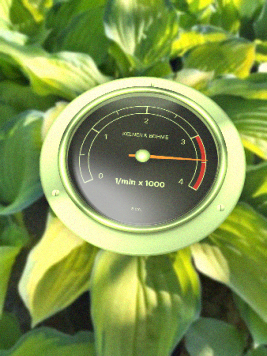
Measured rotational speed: 3500 rpm
